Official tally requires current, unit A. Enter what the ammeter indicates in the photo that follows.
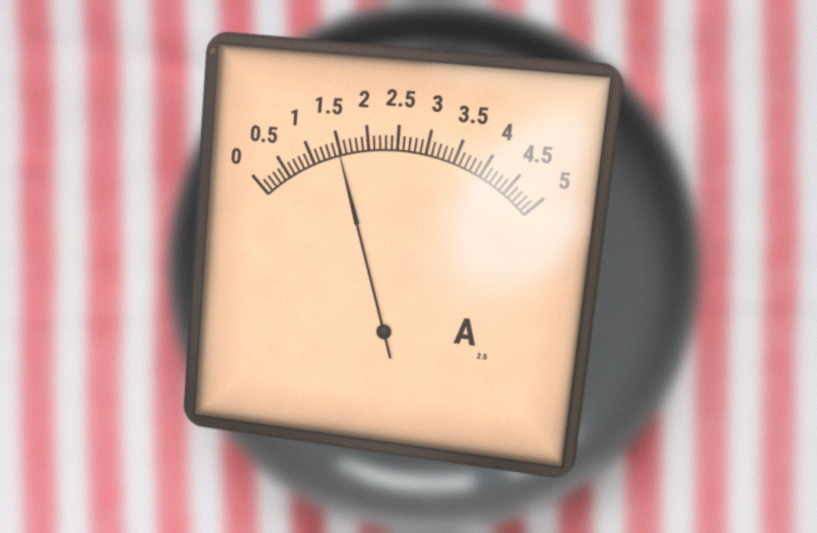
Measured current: 1.5 A
